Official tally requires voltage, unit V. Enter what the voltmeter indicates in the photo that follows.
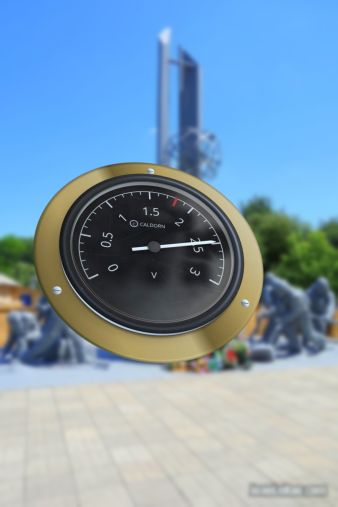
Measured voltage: 2.5 V
